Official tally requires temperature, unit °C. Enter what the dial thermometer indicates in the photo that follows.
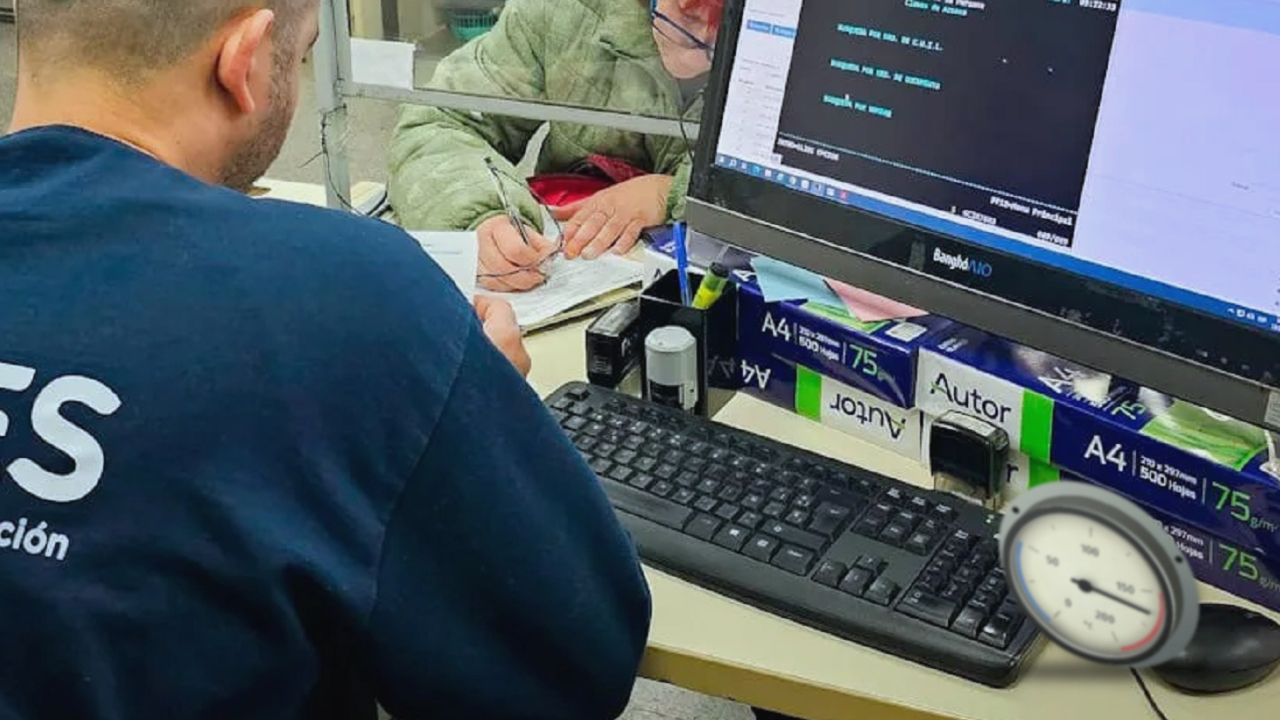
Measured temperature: 162.5 °C
